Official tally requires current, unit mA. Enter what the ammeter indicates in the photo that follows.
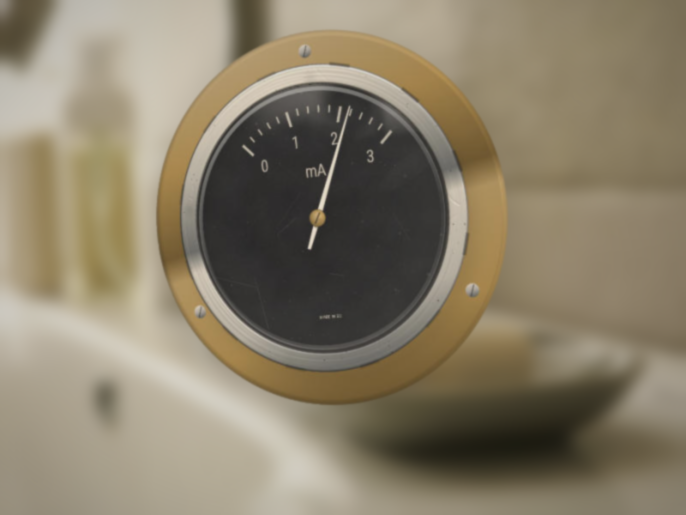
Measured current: 2.2 mA
